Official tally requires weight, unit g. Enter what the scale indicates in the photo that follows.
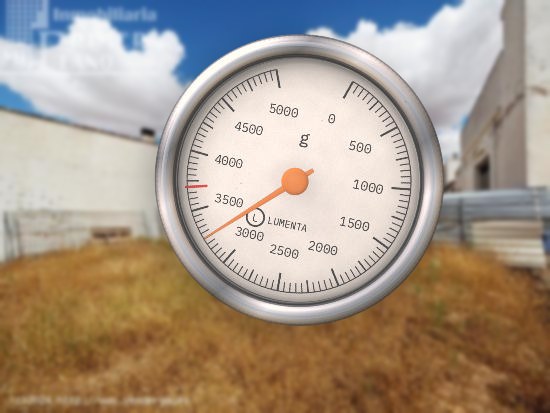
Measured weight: 3250 g
